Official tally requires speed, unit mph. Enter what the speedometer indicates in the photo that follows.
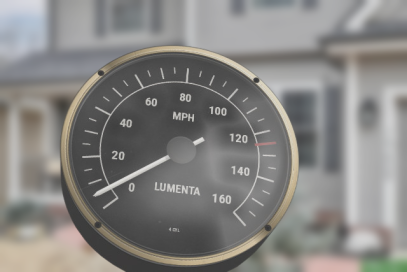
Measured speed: 5 mph
